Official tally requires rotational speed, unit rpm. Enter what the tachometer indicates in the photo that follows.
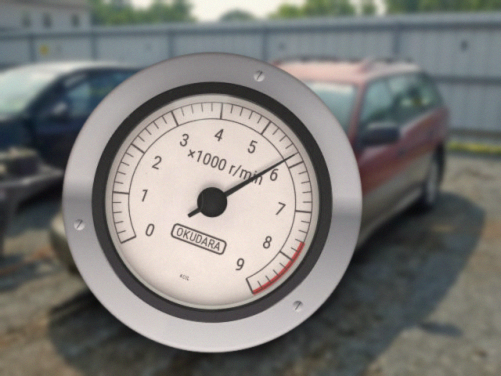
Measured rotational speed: 5800 rpm
